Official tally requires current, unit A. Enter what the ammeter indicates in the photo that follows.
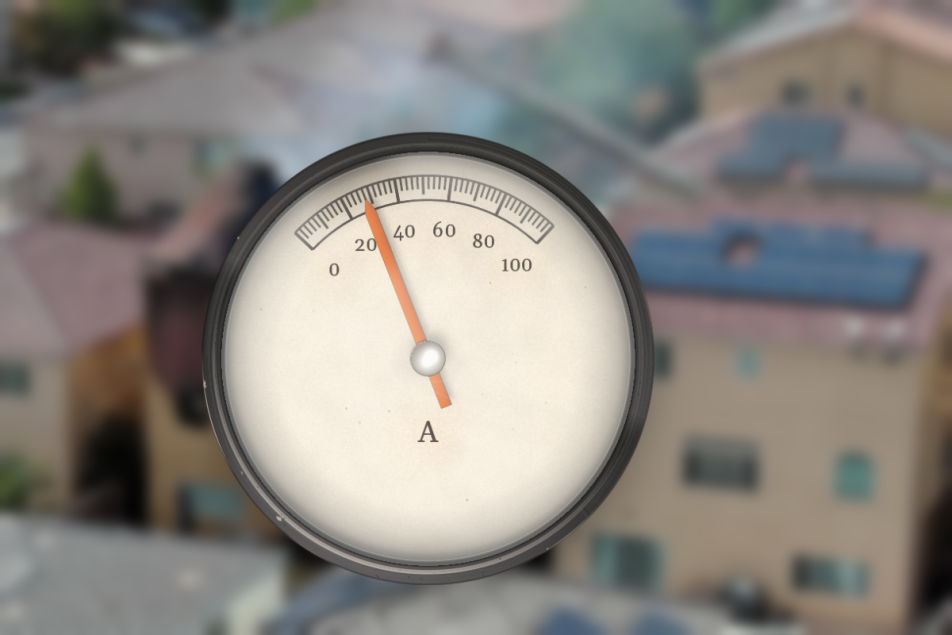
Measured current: 28 A
